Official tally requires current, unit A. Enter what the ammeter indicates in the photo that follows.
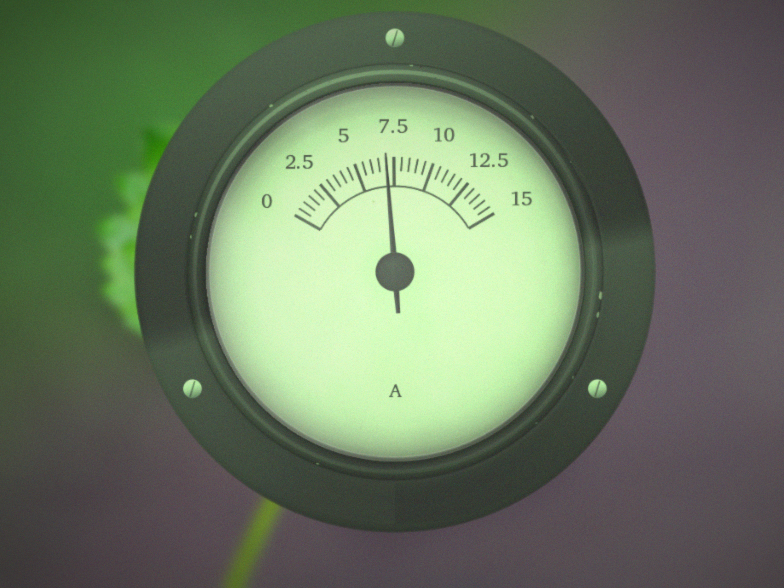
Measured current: 7 A
